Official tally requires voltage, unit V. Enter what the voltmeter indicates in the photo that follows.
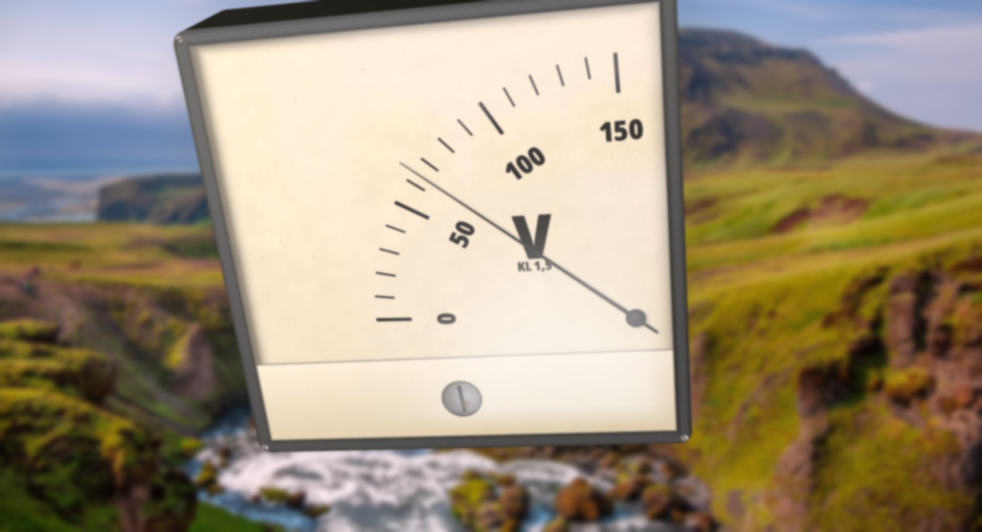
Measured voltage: 65 V
